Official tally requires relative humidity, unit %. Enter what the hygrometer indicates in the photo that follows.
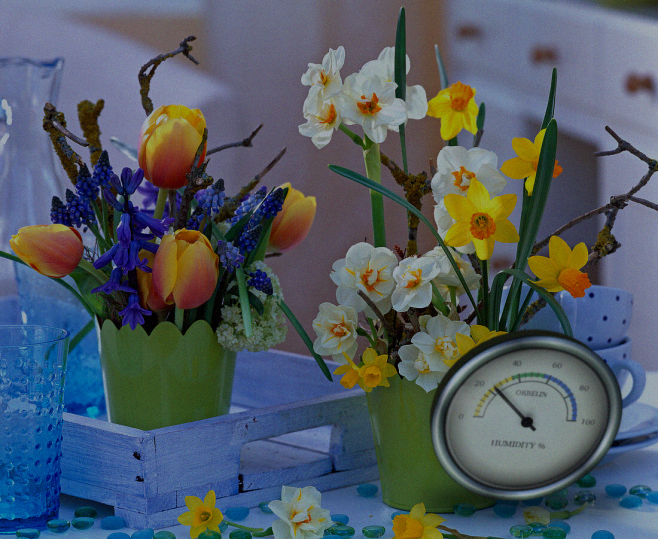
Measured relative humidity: 24 %
